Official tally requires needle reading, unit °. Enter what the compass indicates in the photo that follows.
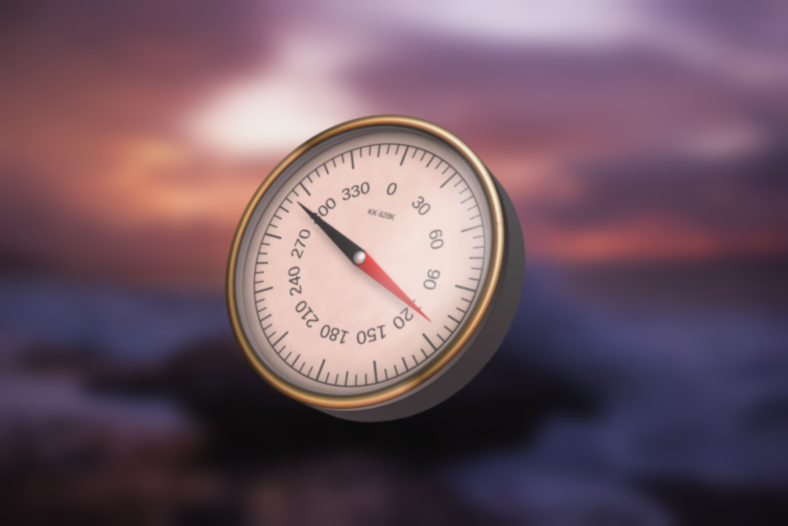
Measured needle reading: 112.5 °
